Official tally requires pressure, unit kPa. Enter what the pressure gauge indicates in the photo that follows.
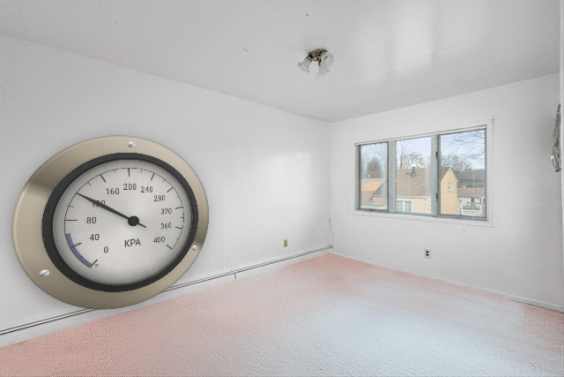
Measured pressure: 120 kPa
